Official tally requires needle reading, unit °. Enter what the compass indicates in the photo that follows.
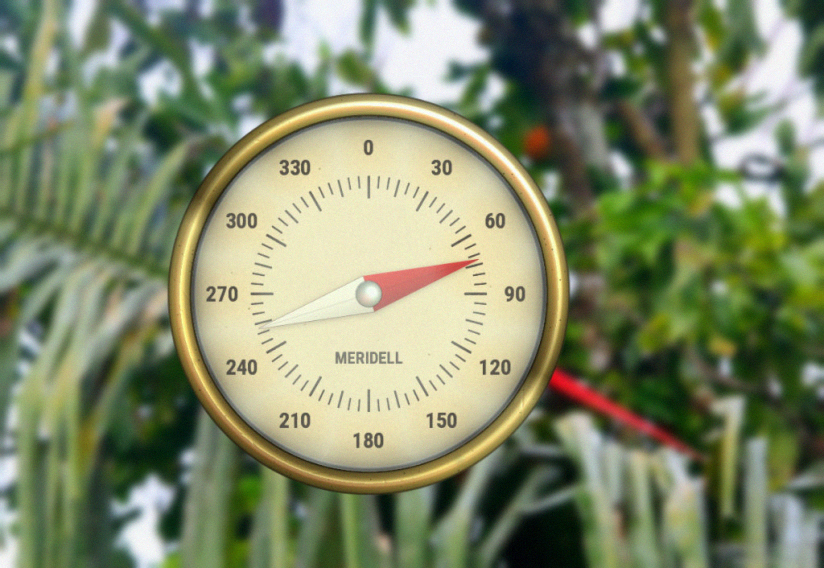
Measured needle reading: 72.5 °
